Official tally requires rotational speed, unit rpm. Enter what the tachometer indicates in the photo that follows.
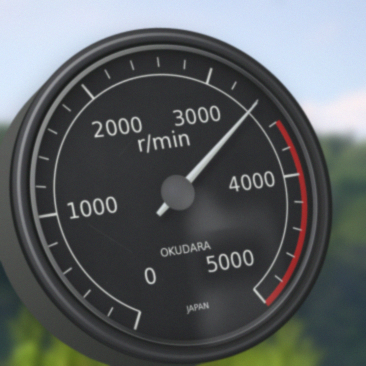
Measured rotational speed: 3400 rpm
